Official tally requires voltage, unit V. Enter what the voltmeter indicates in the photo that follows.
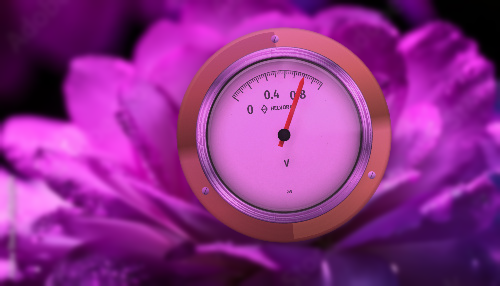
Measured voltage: 0.8 V
